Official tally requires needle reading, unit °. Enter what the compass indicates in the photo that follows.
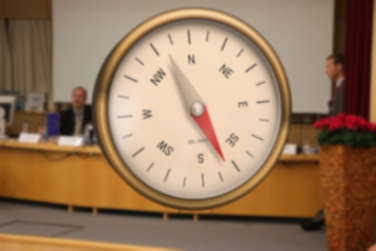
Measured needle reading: 157.5 °
